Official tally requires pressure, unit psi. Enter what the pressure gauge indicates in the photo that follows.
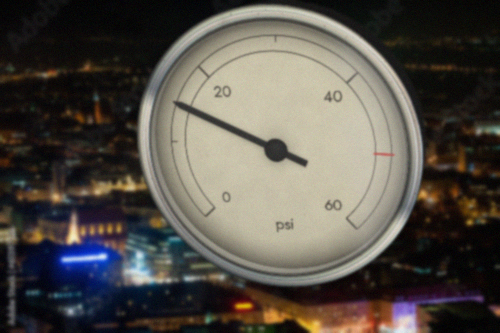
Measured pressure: 15 psi
